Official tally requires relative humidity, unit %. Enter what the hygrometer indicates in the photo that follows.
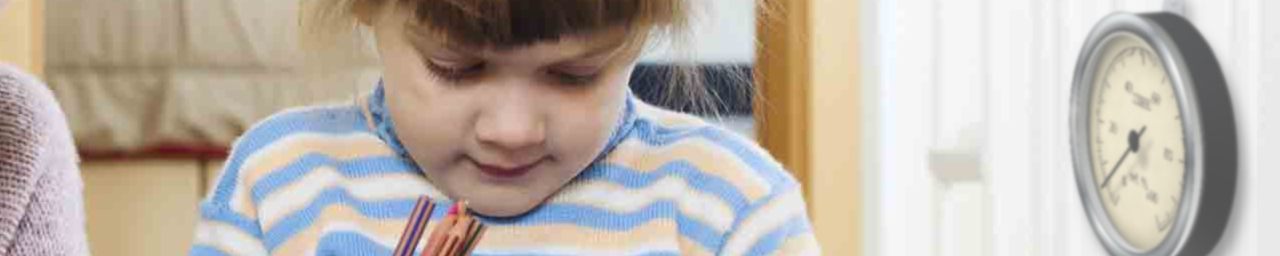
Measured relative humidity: 5 %
